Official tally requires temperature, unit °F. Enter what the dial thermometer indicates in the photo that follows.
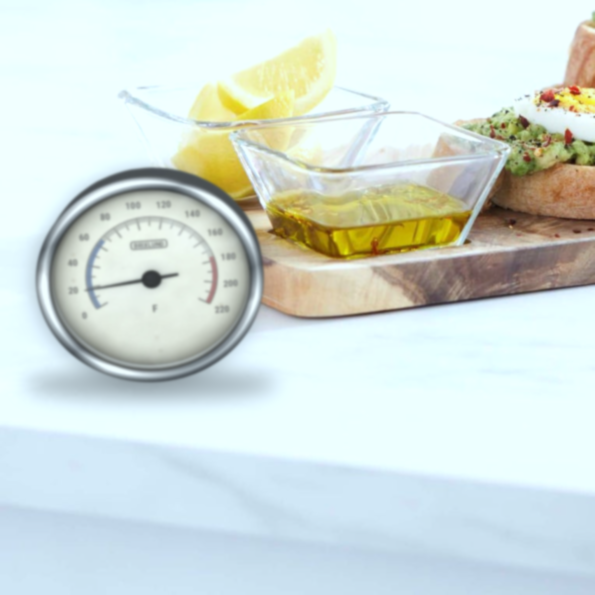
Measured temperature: 20 °F
